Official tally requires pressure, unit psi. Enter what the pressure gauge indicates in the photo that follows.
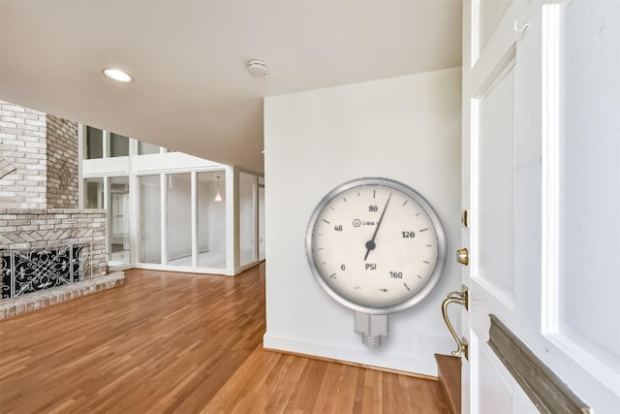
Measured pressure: 90 psi
